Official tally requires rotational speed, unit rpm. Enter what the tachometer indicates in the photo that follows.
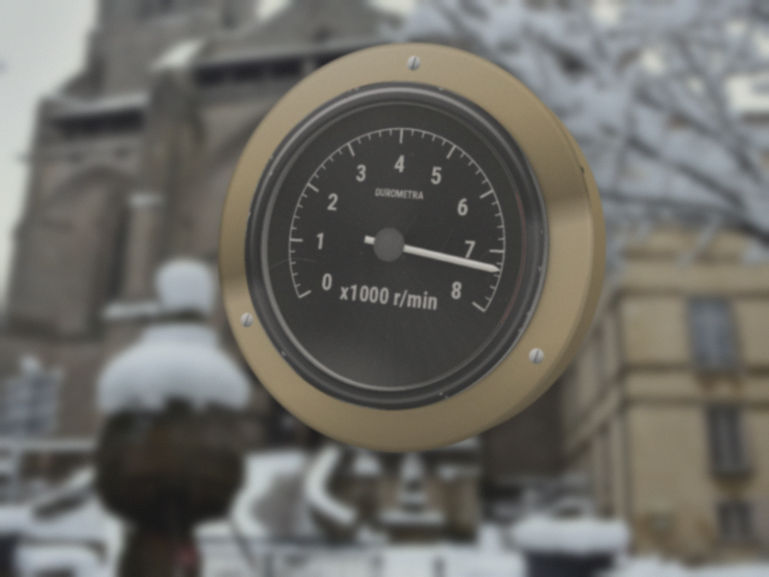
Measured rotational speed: 7300 rpm
